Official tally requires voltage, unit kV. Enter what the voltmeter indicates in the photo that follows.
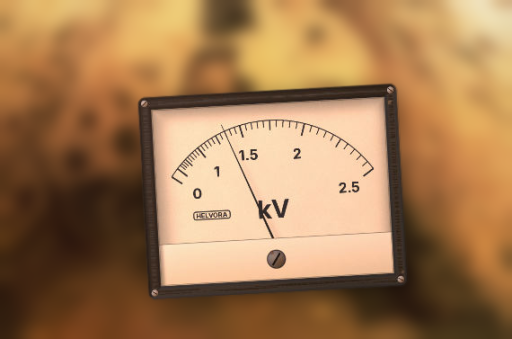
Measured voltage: 1.35 kV
